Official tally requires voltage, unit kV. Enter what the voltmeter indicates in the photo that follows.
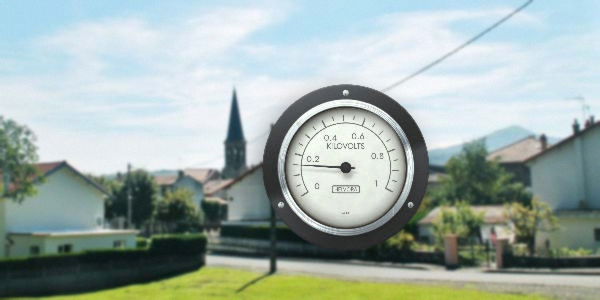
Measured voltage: 0.15 kV
